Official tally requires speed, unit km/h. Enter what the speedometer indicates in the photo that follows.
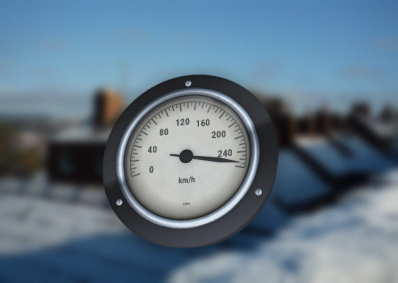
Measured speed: 255 km/h
